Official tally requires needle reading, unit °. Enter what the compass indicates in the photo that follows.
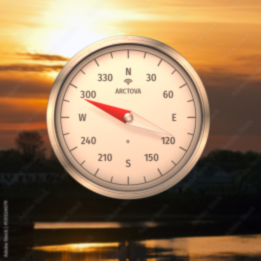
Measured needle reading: 292.5 °
